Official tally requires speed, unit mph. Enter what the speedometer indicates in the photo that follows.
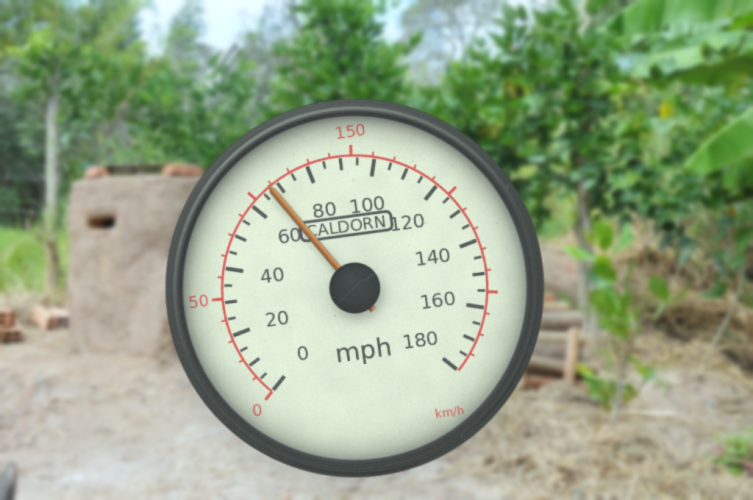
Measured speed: 67.5 mph
